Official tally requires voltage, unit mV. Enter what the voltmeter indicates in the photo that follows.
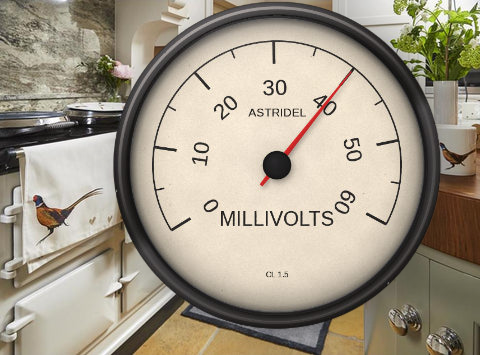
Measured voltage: 40 mV
